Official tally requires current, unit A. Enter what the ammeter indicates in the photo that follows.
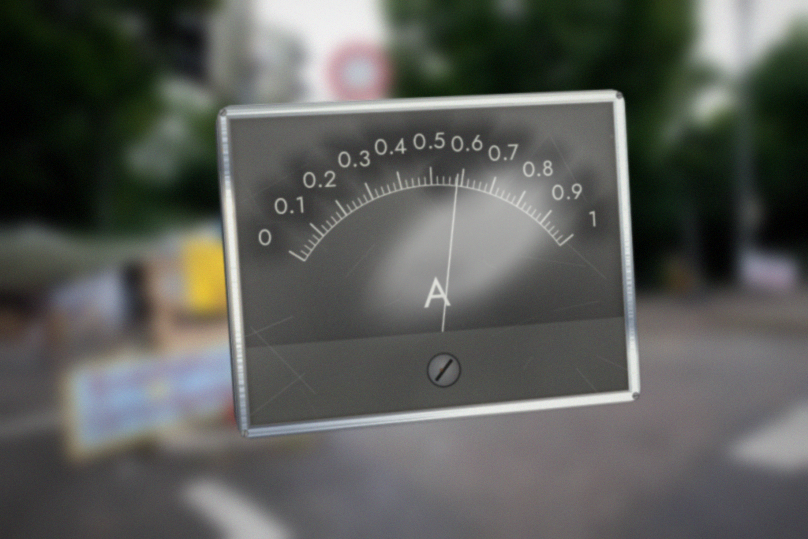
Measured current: 0.58 A
